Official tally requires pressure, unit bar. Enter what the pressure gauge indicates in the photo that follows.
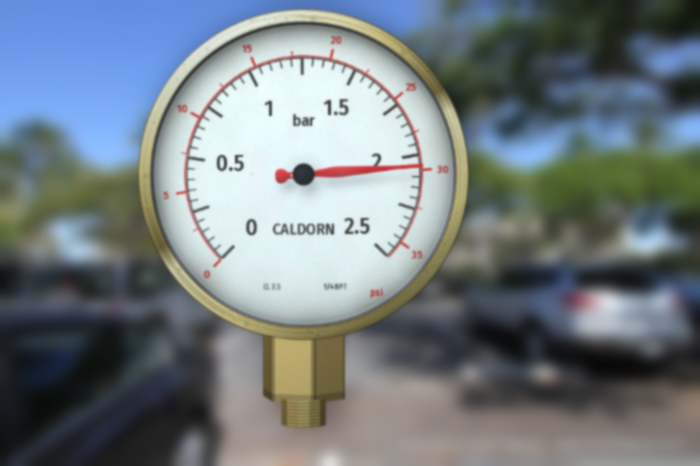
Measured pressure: 2.05 bar
